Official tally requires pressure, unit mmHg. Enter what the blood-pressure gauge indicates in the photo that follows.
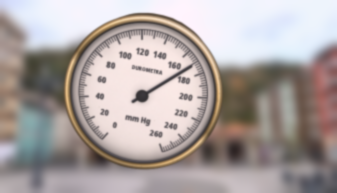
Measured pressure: 170 mmHg
